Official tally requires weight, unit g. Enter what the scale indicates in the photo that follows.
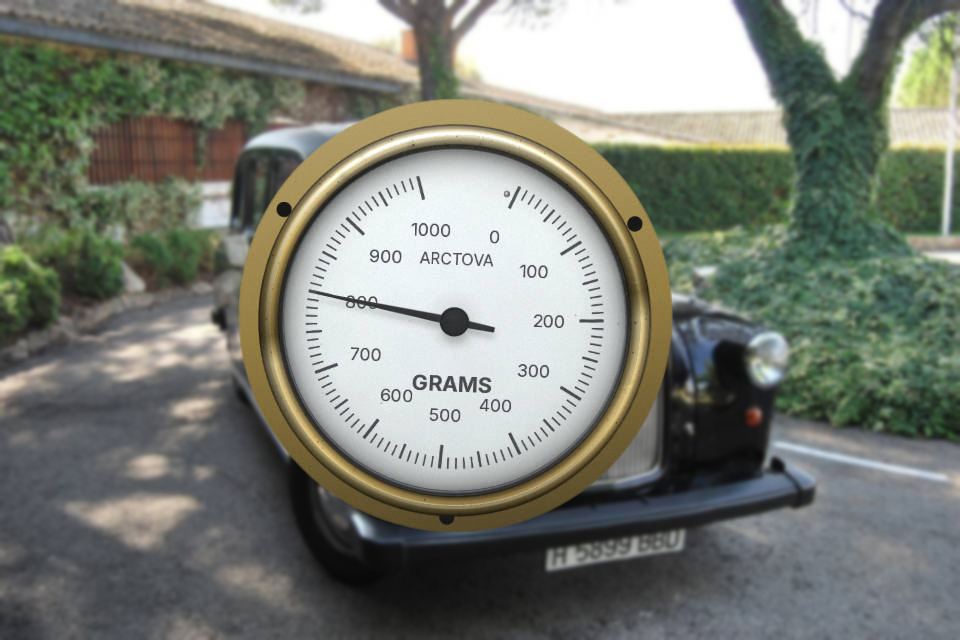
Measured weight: 800 g
